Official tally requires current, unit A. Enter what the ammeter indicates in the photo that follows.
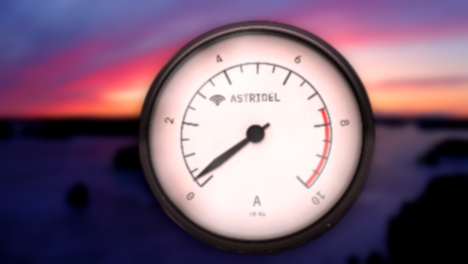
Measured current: 0.25 A
